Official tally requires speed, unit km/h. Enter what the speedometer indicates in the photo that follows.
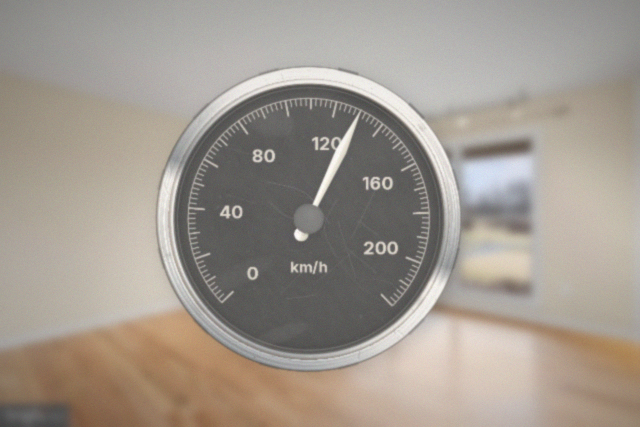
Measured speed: 130 km/h
